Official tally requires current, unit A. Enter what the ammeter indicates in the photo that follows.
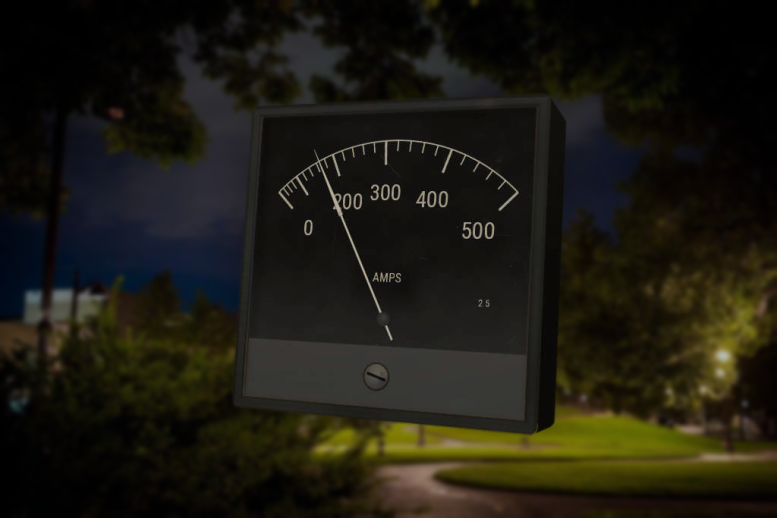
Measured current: 170 A
